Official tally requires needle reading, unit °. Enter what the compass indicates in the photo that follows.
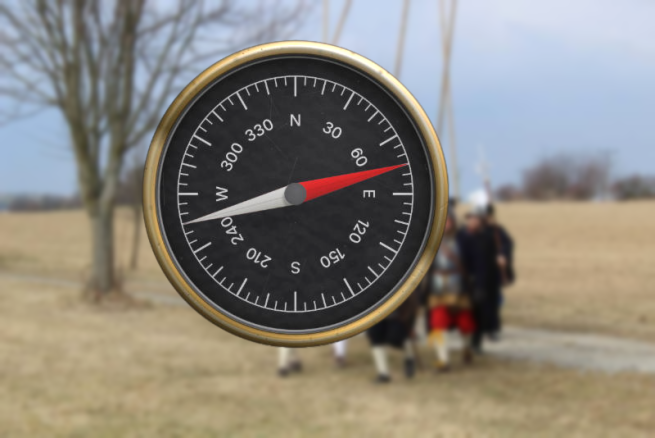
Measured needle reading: 75 °
